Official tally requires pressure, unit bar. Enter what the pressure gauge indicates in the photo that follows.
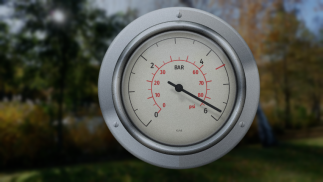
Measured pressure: 5.75 bar
